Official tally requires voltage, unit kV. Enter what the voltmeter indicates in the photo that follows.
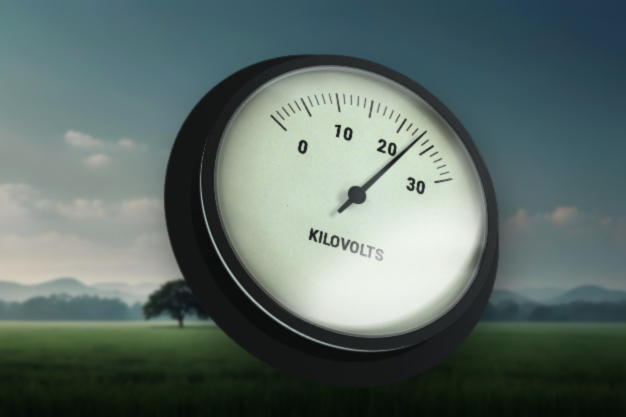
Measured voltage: 23 kV
